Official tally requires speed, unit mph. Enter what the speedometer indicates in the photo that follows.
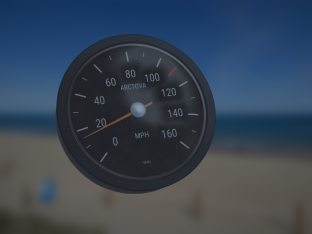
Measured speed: 15 mph
